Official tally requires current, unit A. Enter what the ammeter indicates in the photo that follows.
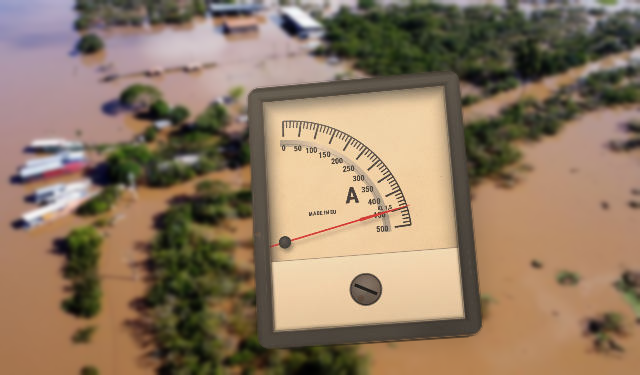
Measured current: 450 A
